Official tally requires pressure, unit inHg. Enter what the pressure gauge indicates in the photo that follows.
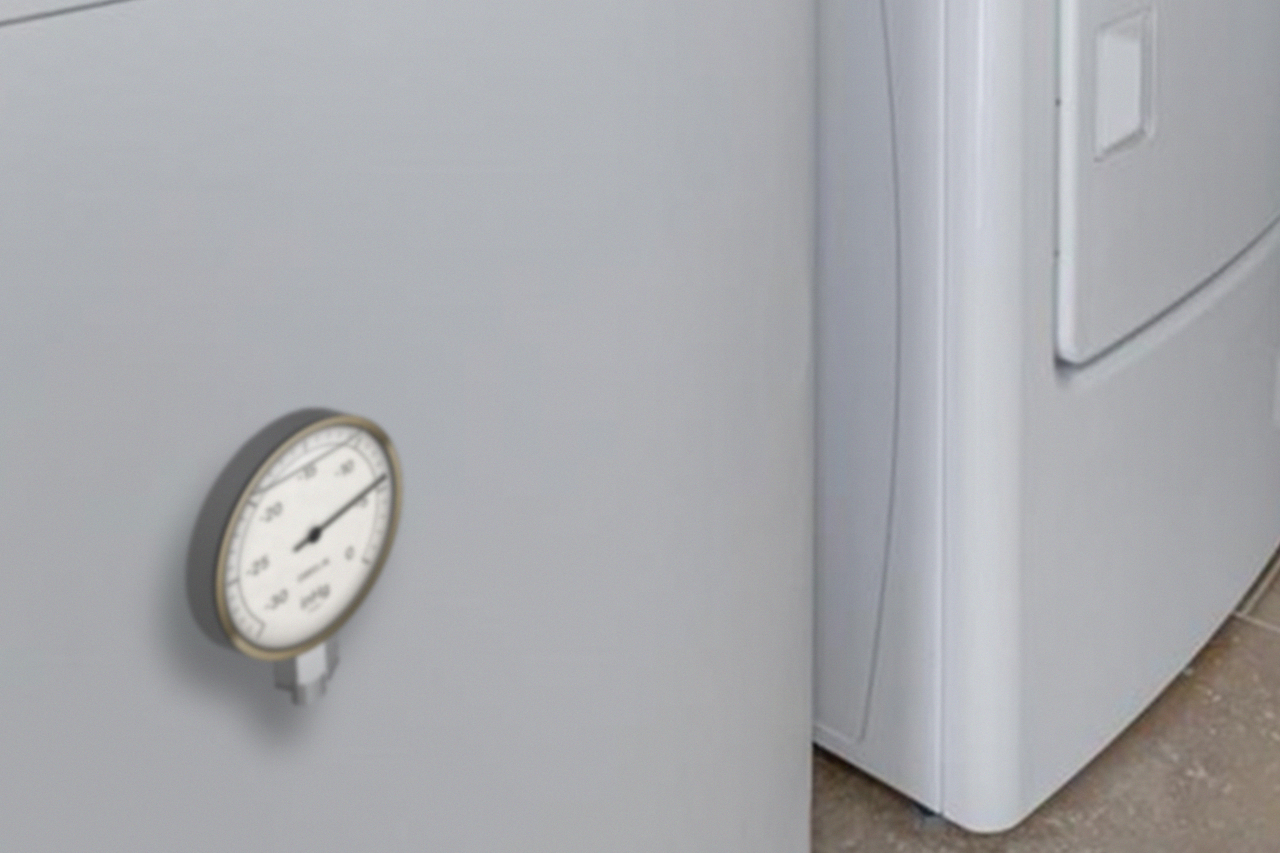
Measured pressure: -6 inHg
